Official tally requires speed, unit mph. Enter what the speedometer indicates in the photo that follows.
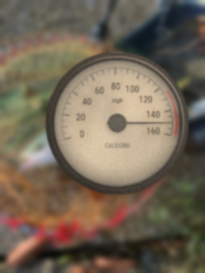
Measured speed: 150 mph
